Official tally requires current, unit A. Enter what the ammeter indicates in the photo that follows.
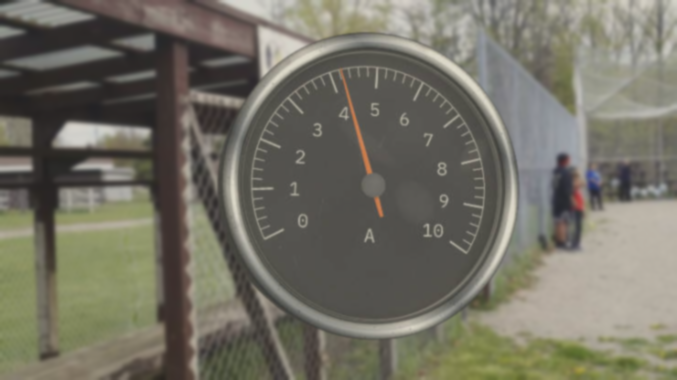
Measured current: 4.2 A
